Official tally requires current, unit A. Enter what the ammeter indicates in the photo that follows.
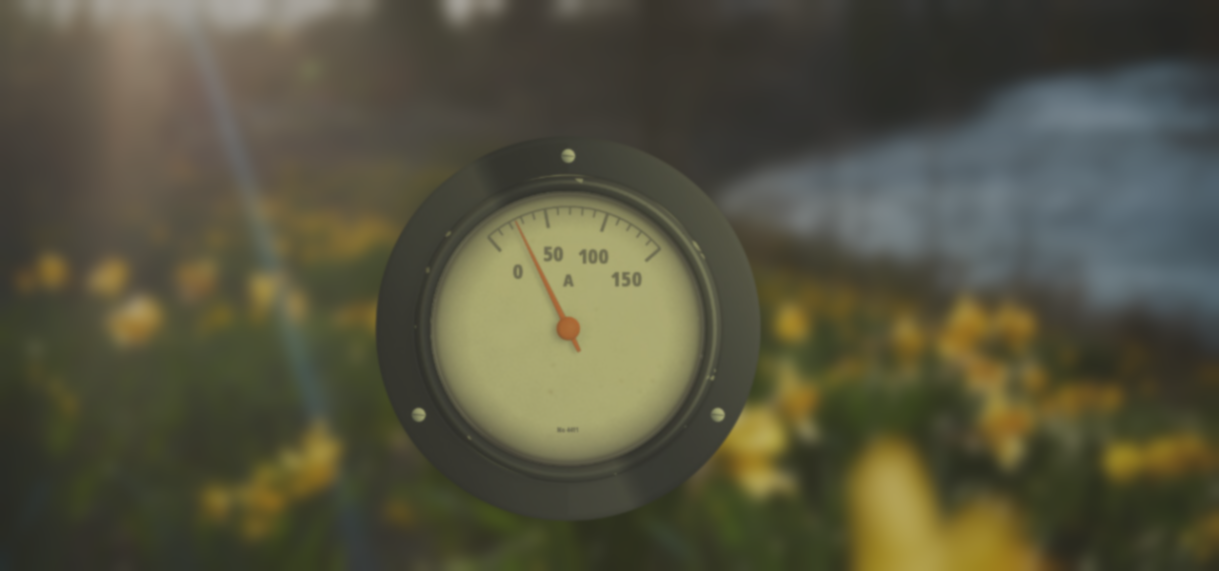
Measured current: 25 A
